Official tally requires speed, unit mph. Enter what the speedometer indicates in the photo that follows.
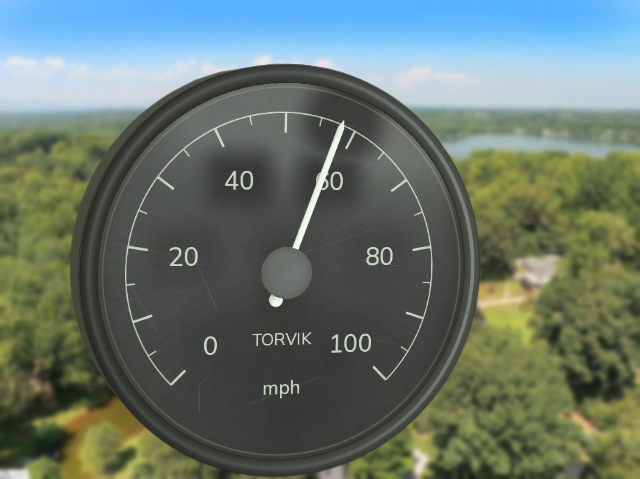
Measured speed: 57.5 mph
